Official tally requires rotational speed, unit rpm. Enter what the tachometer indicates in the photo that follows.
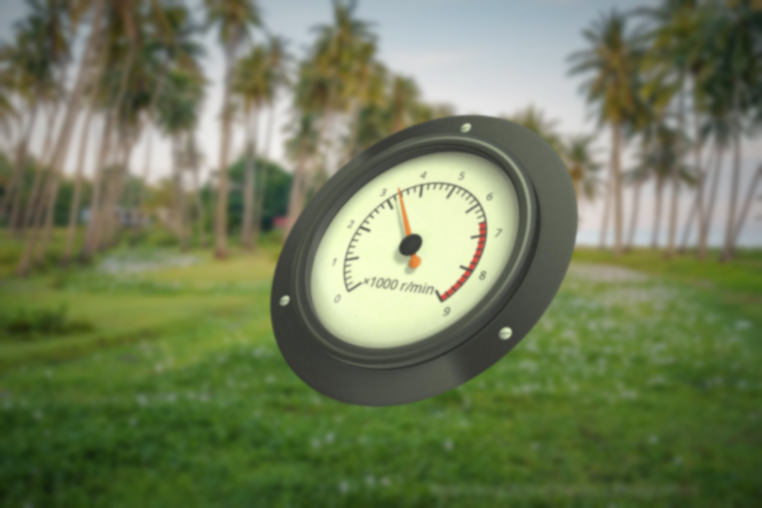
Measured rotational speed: 3400 rpm
